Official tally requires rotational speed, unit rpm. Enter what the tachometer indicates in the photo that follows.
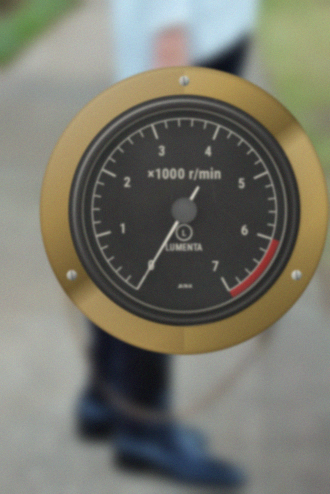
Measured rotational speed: 0 rpm
